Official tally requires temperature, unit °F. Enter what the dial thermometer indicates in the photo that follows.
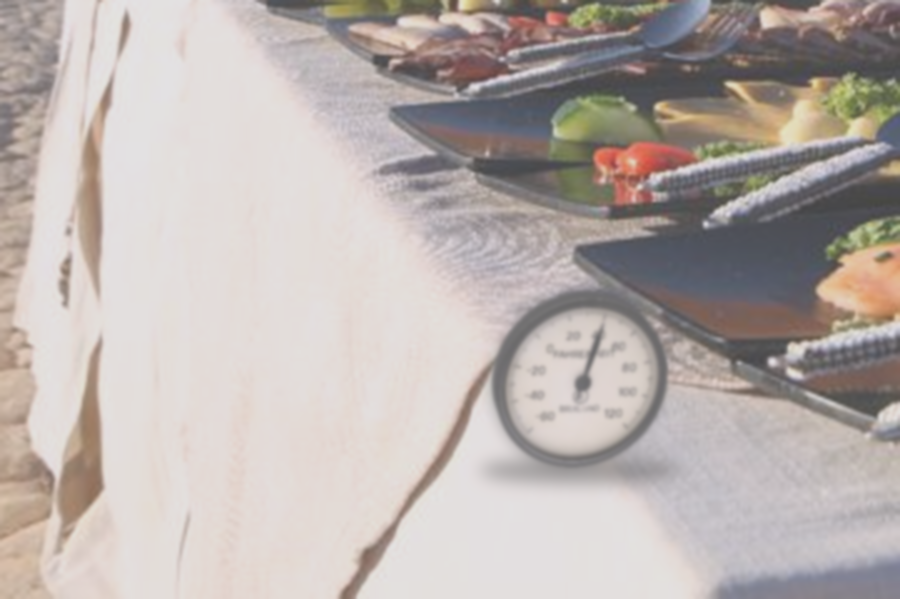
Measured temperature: 40 °F
